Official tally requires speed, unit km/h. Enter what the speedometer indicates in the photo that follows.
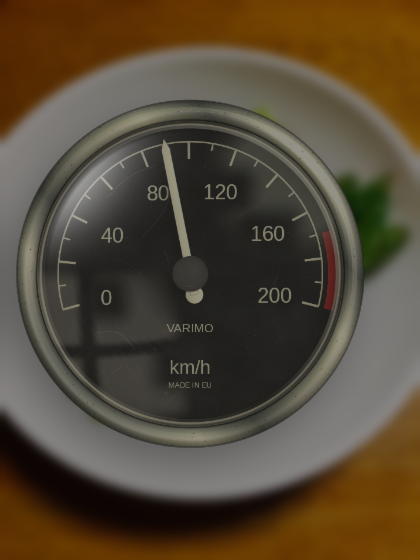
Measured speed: 90 km/h
